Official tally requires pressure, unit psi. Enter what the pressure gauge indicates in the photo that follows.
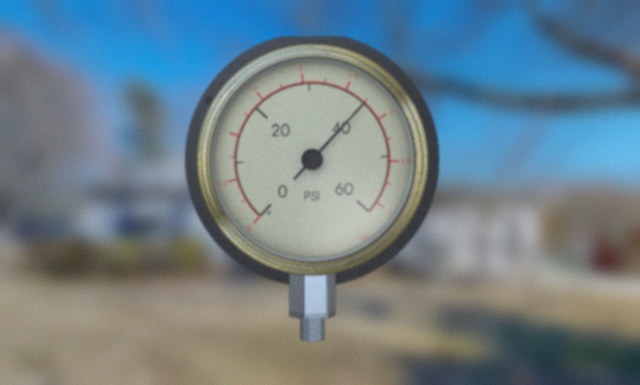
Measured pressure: 40 psi
